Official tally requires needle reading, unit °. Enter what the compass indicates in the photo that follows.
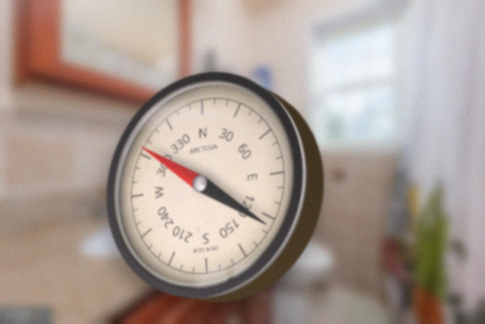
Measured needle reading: 305 °
